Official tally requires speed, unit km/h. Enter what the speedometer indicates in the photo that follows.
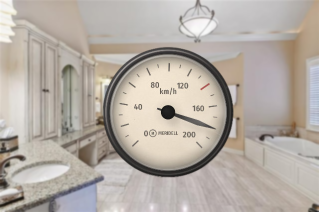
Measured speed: 180 km/h
